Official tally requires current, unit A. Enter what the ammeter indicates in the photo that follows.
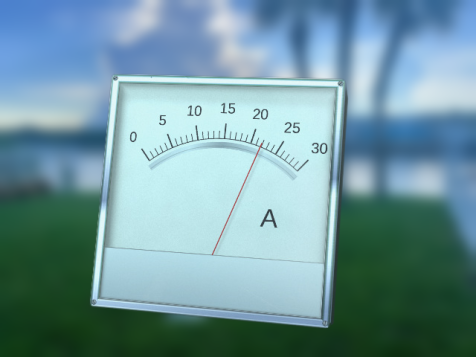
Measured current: 22 A
